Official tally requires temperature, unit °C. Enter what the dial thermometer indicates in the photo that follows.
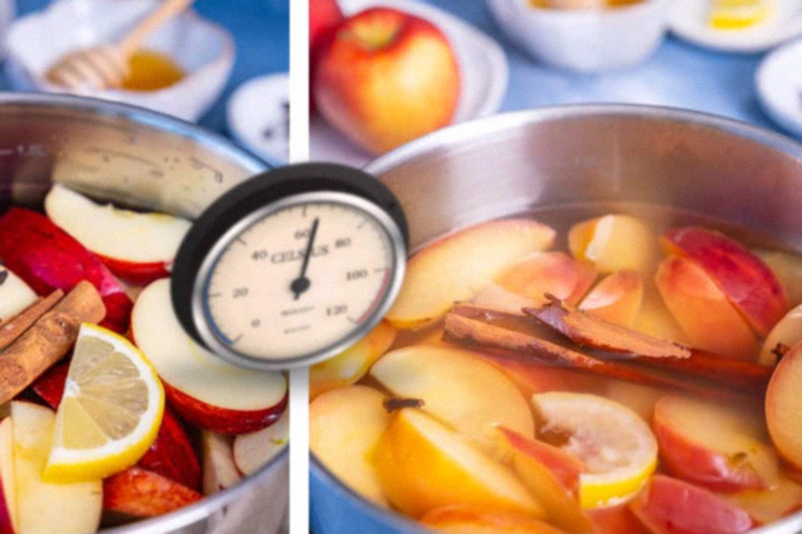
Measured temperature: 64 °C
